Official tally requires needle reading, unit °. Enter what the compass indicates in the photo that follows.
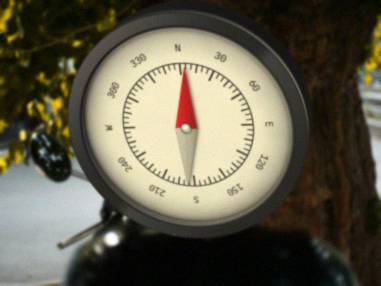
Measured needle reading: 5 °
